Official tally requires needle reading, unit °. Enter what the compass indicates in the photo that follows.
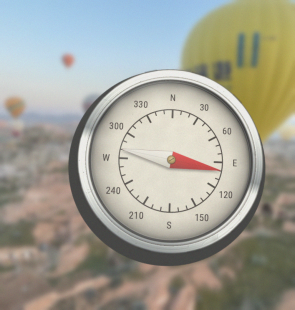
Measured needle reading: 100 °
